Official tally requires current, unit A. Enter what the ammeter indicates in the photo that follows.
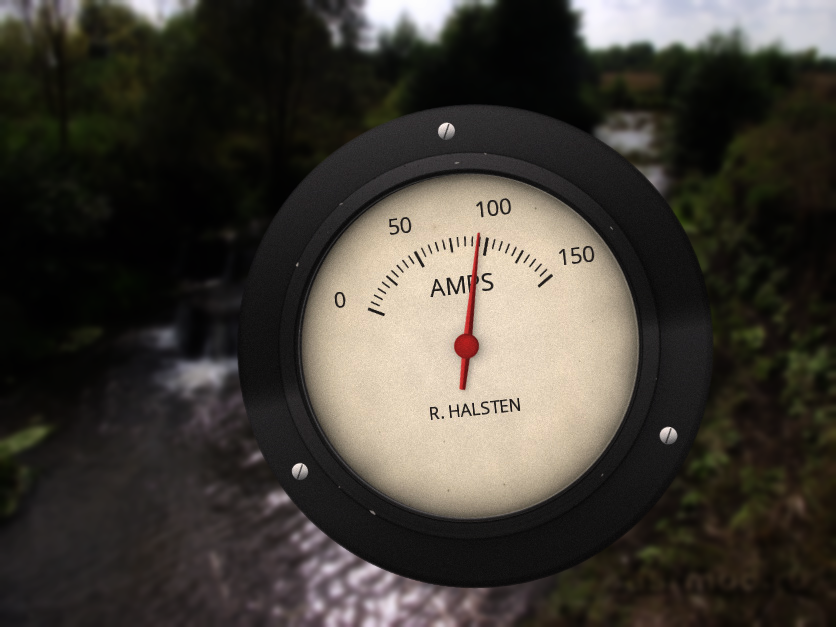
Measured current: 95 A
